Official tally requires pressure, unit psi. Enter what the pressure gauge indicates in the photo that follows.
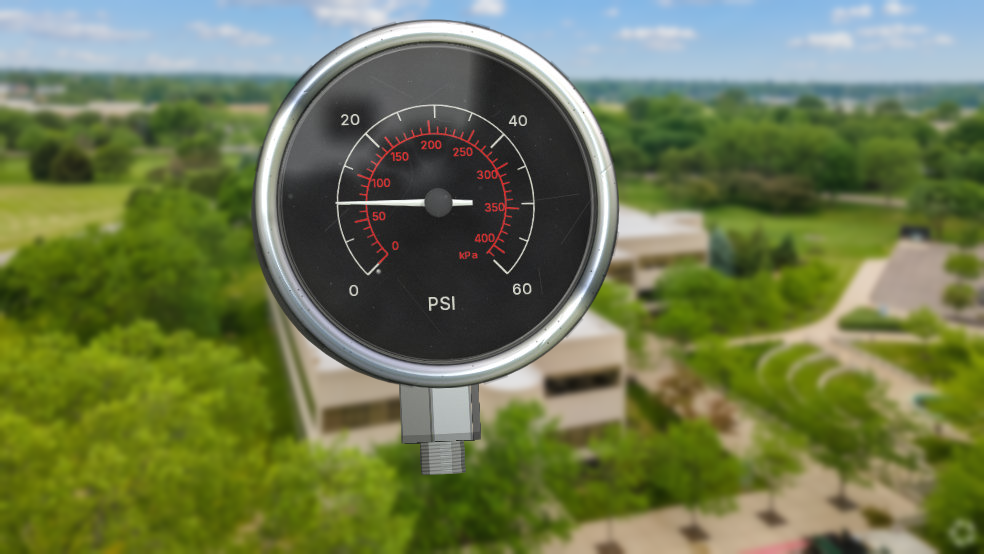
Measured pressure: 10 psi
